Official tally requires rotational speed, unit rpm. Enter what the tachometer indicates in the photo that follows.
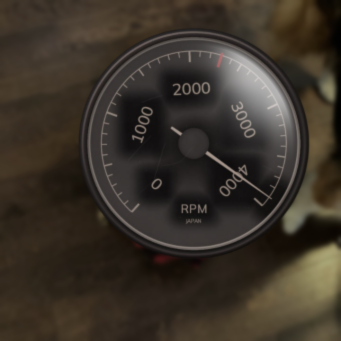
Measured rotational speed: 3900 rpm
